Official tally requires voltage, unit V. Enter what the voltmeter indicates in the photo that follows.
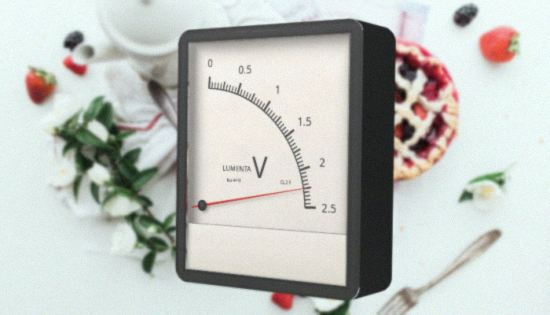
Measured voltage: 2.25 V
